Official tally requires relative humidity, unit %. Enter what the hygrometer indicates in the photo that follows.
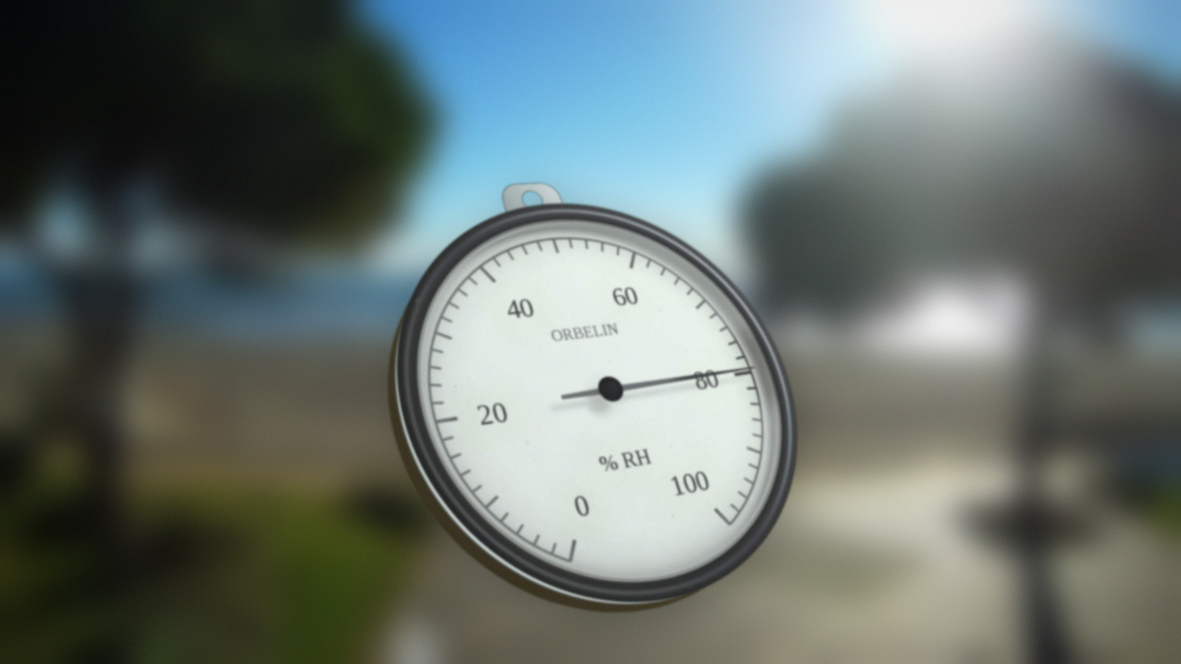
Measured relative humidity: 80 %
